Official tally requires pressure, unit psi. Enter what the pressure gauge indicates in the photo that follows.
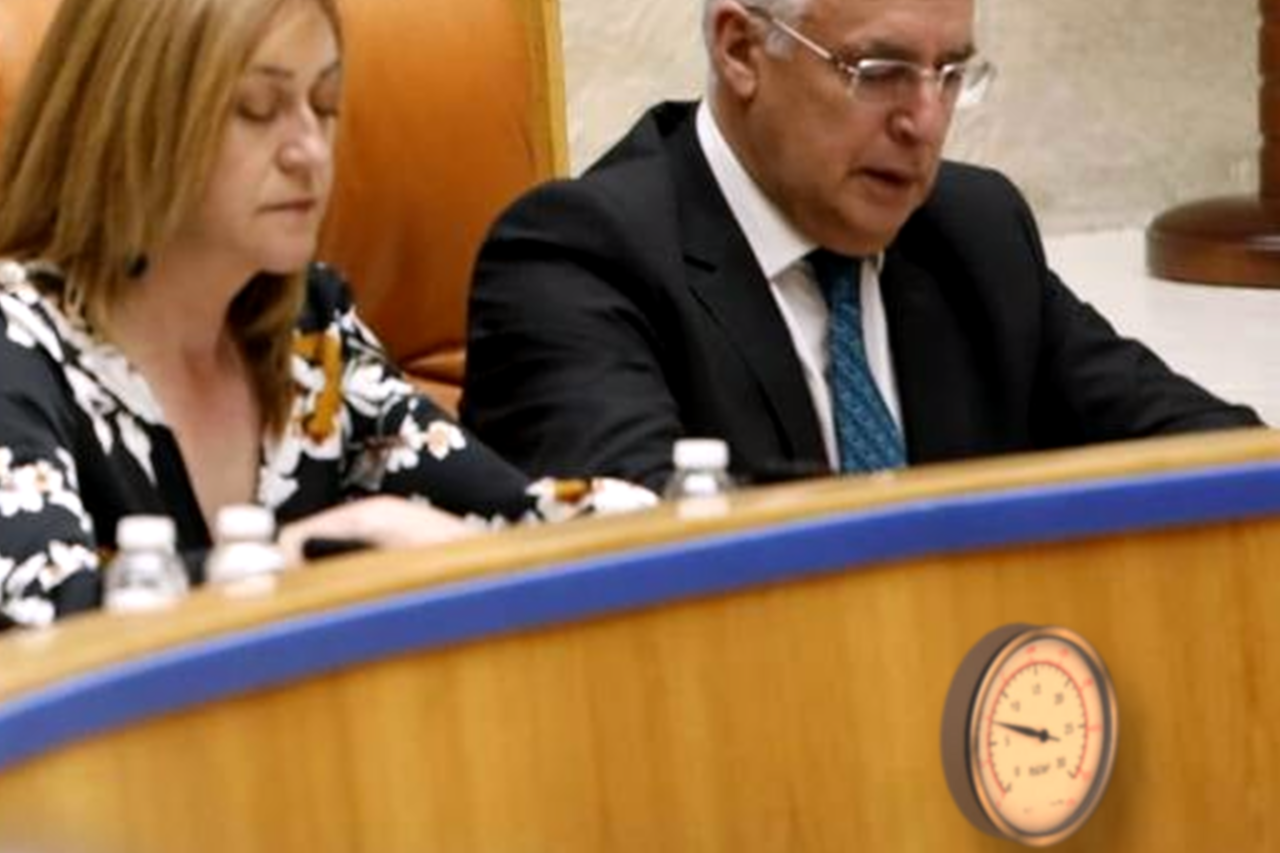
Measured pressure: 7 psi
